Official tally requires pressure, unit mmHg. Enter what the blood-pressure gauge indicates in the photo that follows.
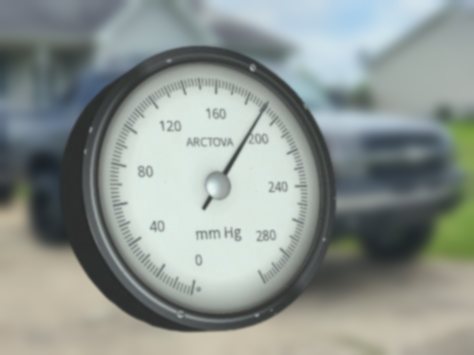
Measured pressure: 190 mmHg
